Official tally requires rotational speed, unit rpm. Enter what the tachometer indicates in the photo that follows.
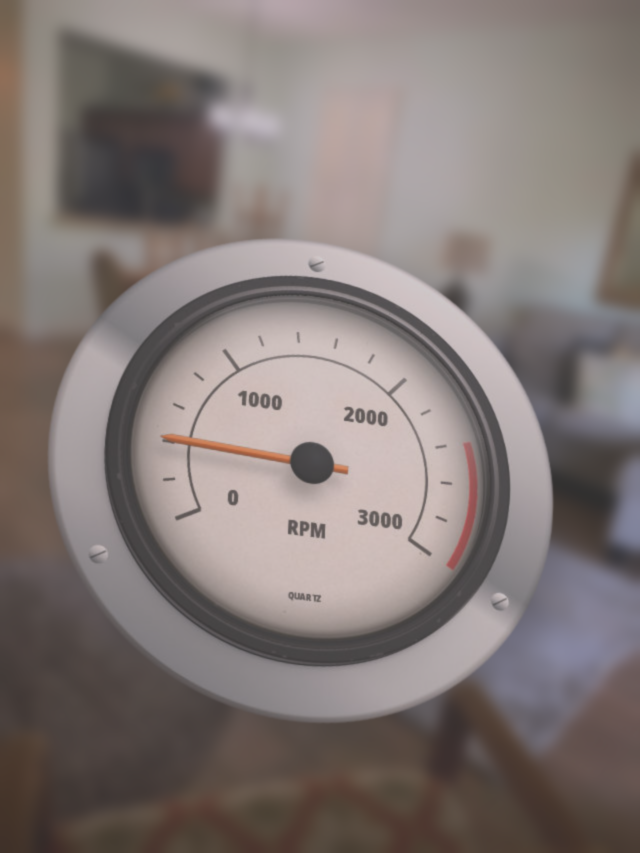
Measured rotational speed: 400 rpm
